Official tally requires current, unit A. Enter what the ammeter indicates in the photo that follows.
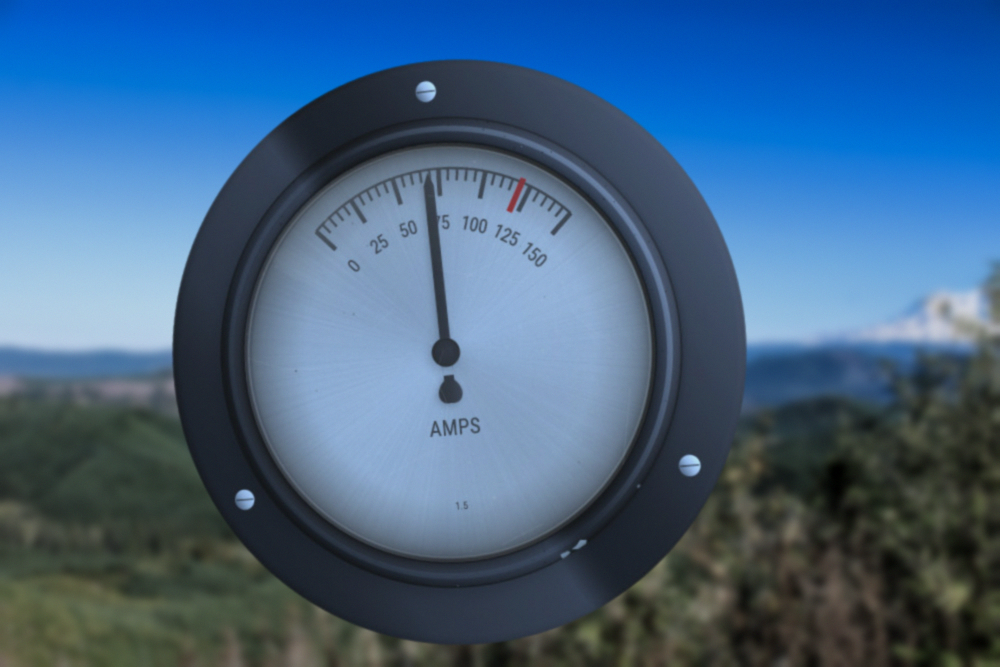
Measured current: 70 A
